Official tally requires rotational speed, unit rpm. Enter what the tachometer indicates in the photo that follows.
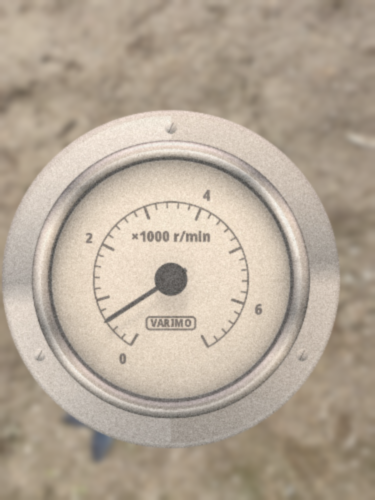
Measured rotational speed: 600 rpm
